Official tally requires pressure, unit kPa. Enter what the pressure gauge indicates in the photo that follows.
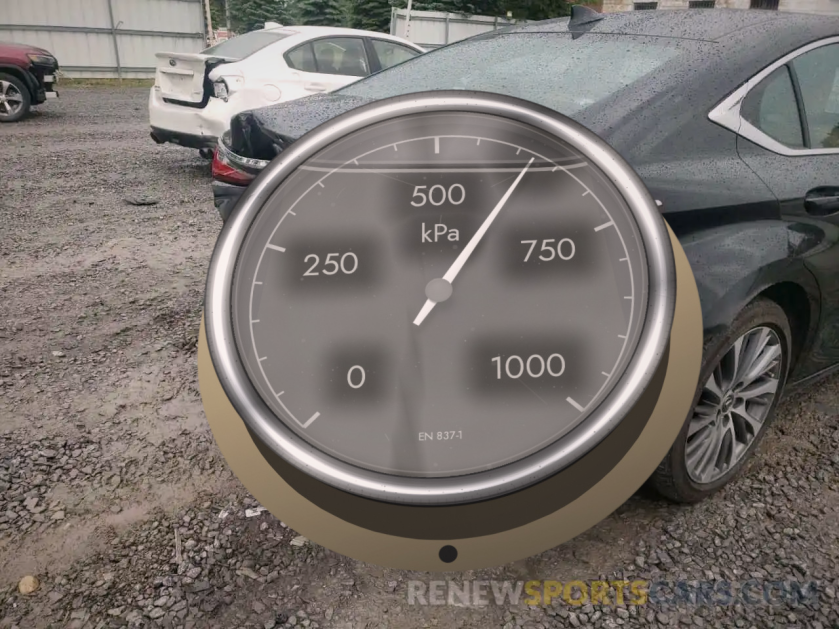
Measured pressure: 625 kPa
